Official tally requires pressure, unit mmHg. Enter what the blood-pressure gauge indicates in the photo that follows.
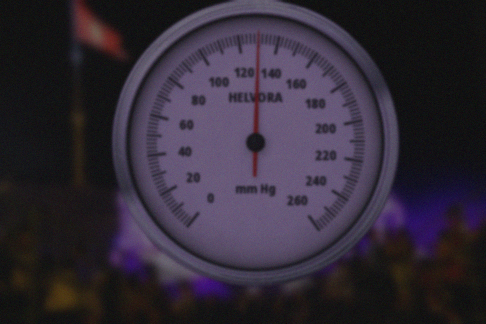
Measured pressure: 130 mmHg
